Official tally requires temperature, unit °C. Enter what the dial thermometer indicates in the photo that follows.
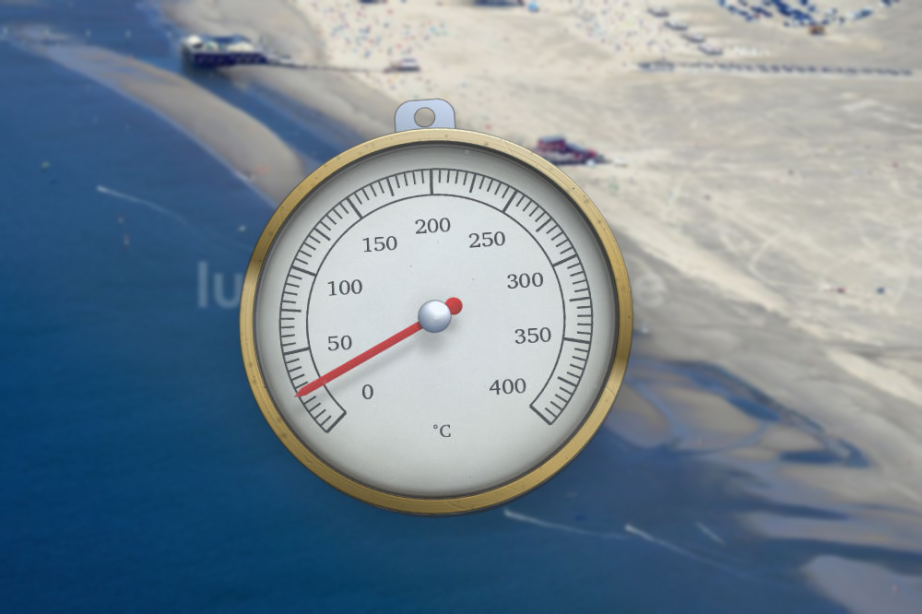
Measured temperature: 25 °C
